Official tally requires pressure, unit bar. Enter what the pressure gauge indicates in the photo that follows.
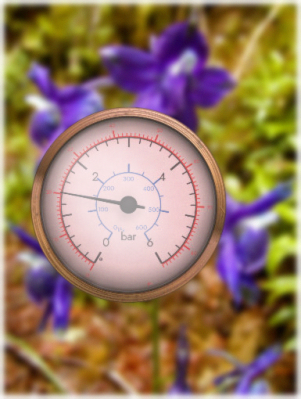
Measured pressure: 1.4 bar
